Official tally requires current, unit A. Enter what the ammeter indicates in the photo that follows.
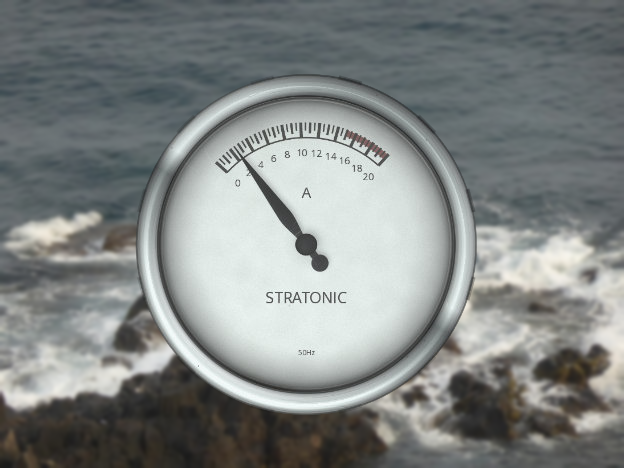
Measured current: 2.5 A
